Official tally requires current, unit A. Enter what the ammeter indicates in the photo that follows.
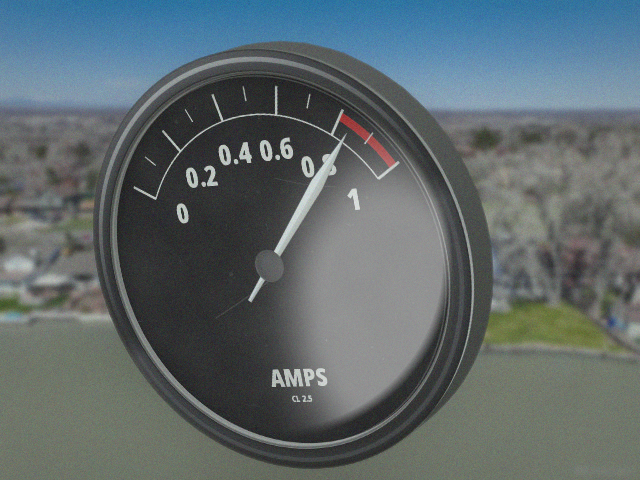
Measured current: 0.85 A
